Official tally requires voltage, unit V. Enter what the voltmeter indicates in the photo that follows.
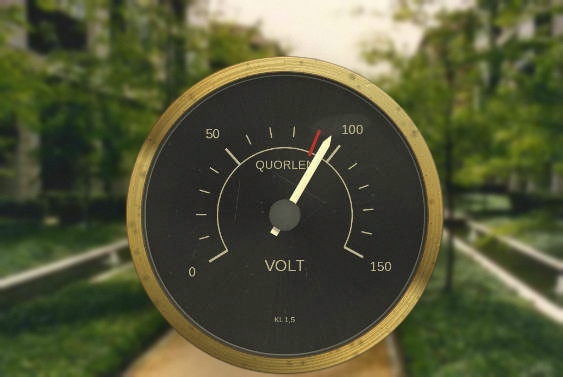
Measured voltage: 95 V
